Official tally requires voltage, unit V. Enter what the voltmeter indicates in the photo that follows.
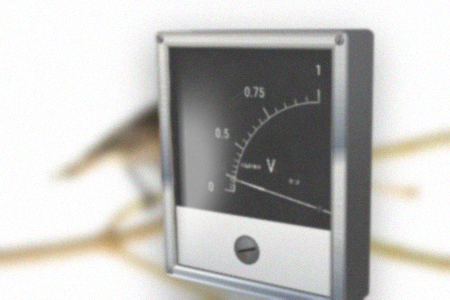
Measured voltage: 0.25 V
